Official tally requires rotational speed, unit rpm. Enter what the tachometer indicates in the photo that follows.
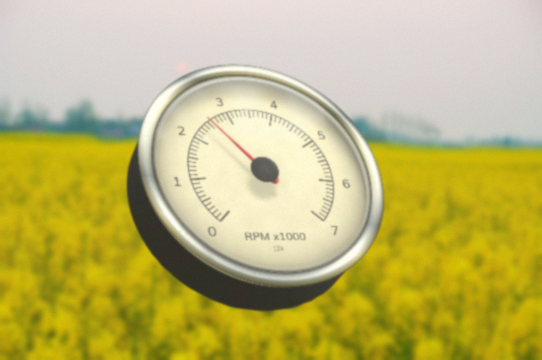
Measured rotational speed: 2500 rpm
